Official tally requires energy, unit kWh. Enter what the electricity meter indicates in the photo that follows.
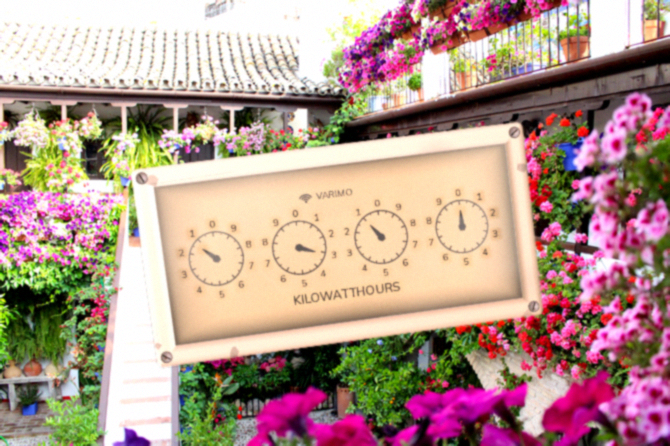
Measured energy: 1310 kWh
